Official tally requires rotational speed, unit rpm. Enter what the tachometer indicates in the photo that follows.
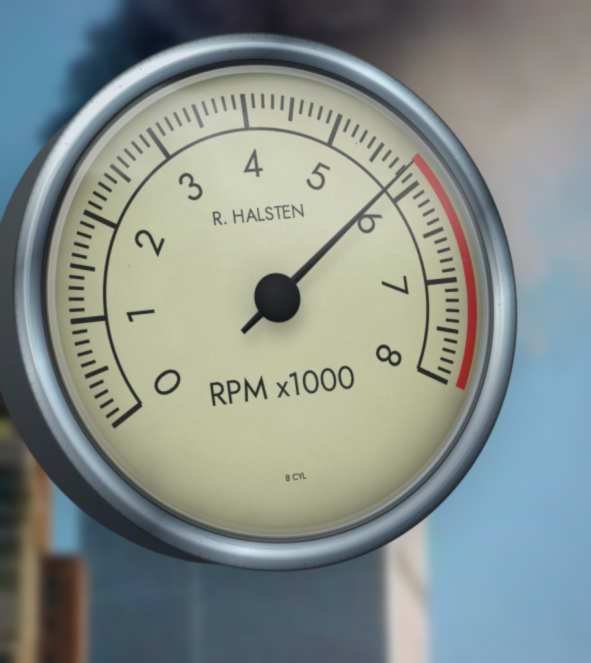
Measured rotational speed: 5800 rpm
